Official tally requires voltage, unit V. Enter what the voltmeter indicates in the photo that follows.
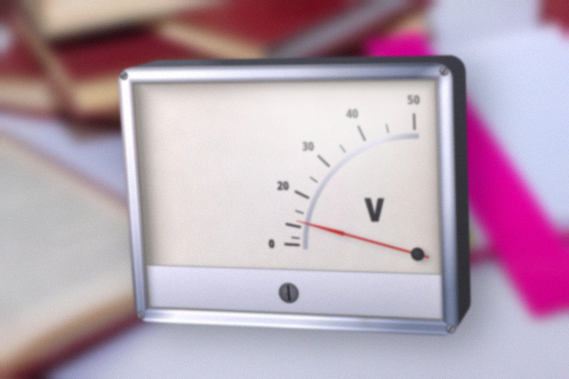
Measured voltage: 12.5 V
